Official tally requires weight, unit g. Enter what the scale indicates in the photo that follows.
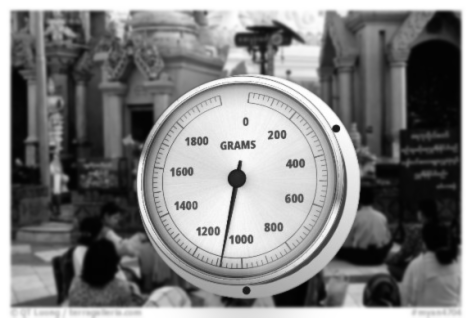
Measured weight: 1080 g
